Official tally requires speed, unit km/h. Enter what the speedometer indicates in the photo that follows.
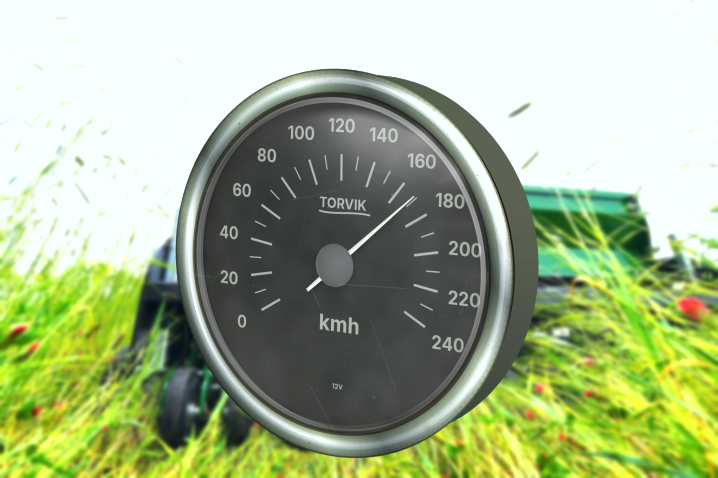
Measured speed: 170 km/h
